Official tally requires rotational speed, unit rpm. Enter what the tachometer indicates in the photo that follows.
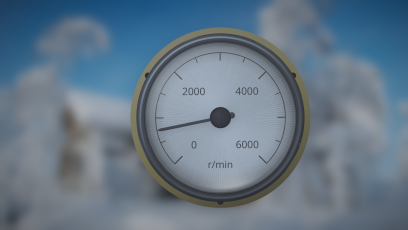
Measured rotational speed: 750 rpm
